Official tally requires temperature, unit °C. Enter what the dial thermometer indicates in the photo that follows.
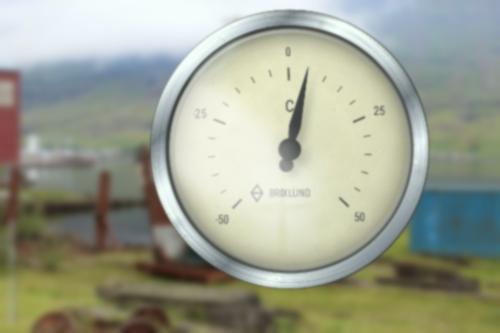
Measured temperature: 5 °C
